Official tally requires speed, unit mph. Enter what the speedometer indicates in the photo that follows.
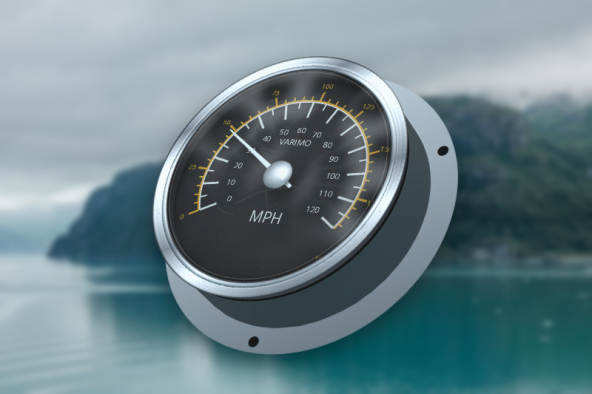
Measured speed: 30 mph
